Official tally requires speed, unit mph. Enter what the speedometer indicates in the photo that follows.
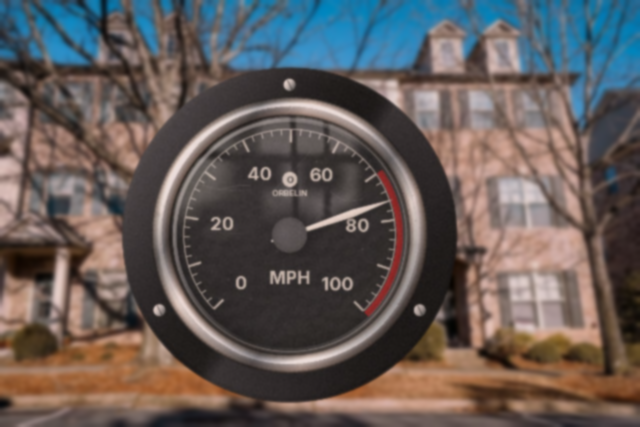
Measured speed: 76 mph
